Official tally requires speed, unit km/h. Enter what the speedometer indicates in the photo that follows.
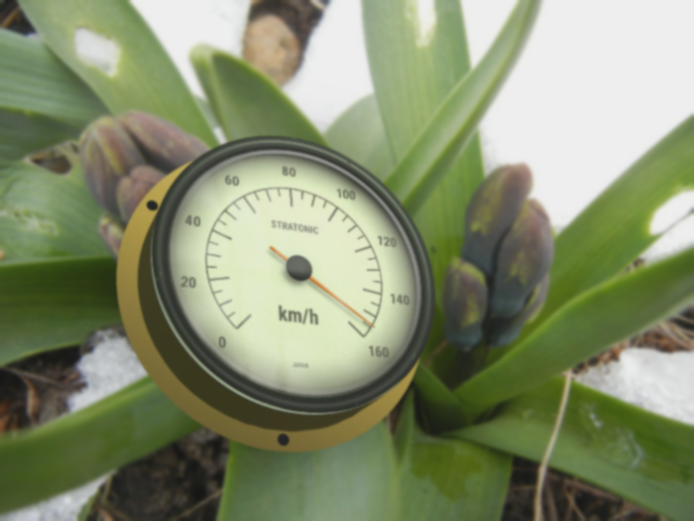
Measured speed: 155 km/h
